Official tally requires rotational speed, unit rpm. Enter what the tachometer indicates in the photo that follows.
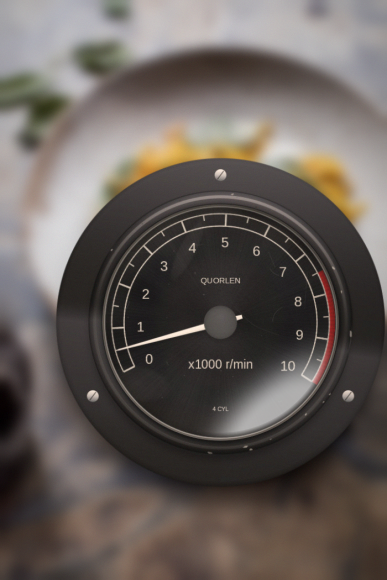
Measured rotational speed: 500 rpm
